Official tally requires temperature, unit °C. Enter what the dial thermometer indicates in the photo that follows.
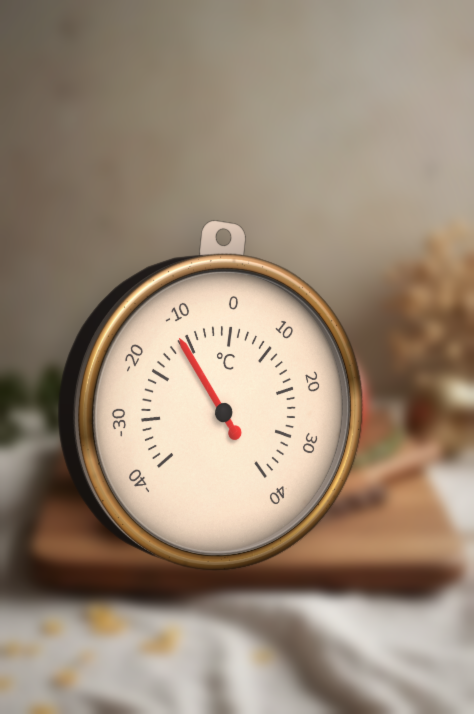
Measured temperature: -12 °C
